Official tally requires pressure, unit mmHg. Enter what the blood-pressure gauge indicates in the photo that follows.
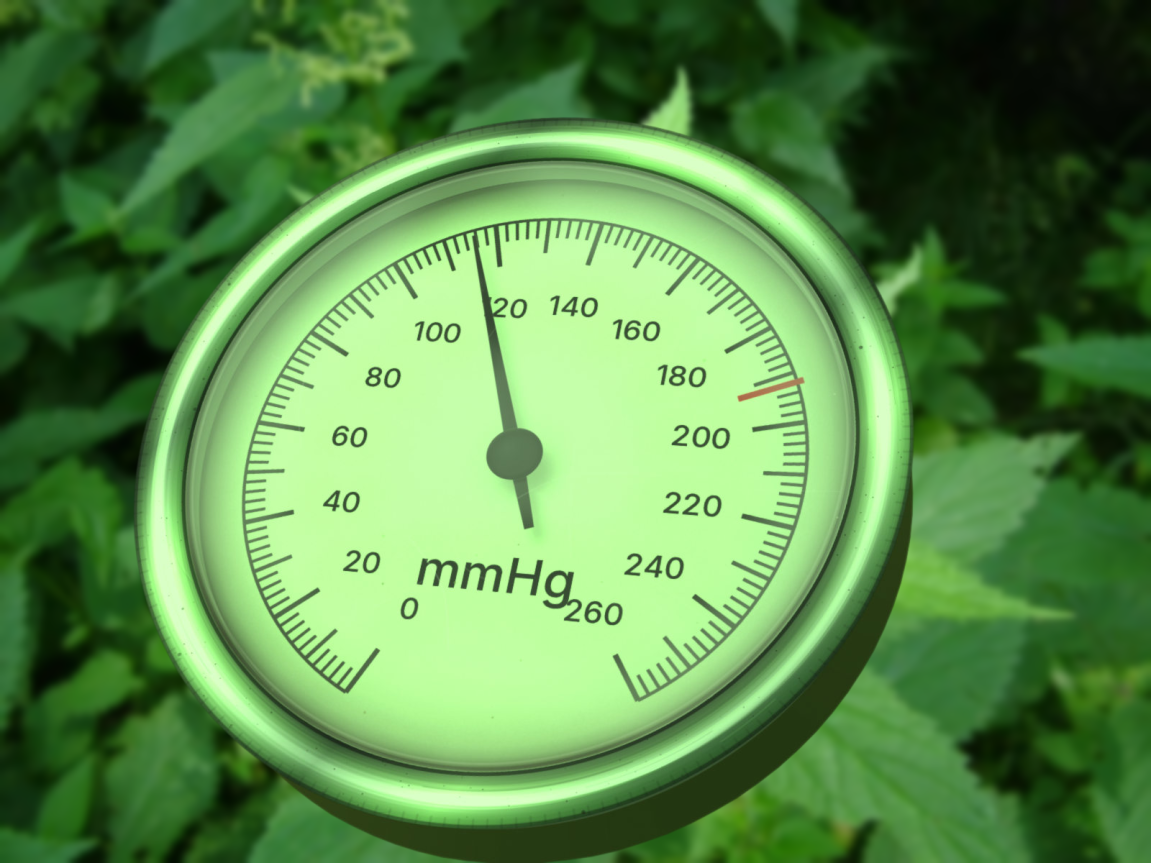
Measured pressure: 116 mmHg
